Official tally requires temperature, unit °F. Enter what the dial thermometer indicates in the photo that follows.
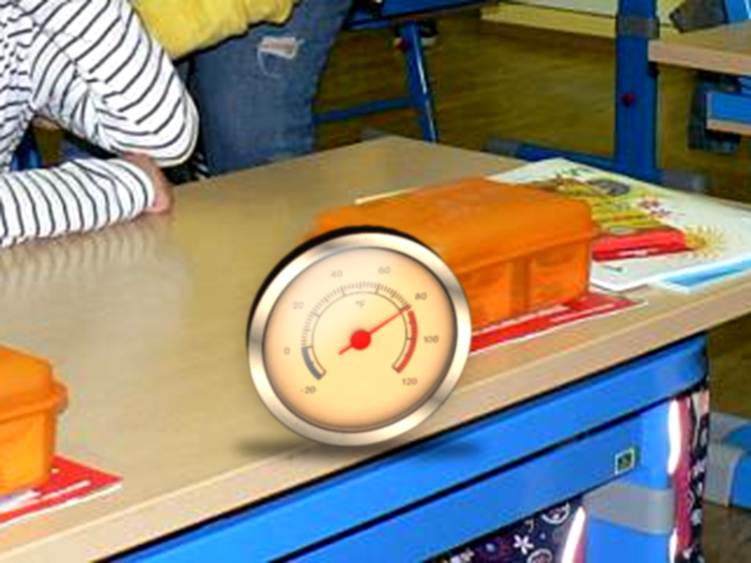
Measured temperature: 80 °F
